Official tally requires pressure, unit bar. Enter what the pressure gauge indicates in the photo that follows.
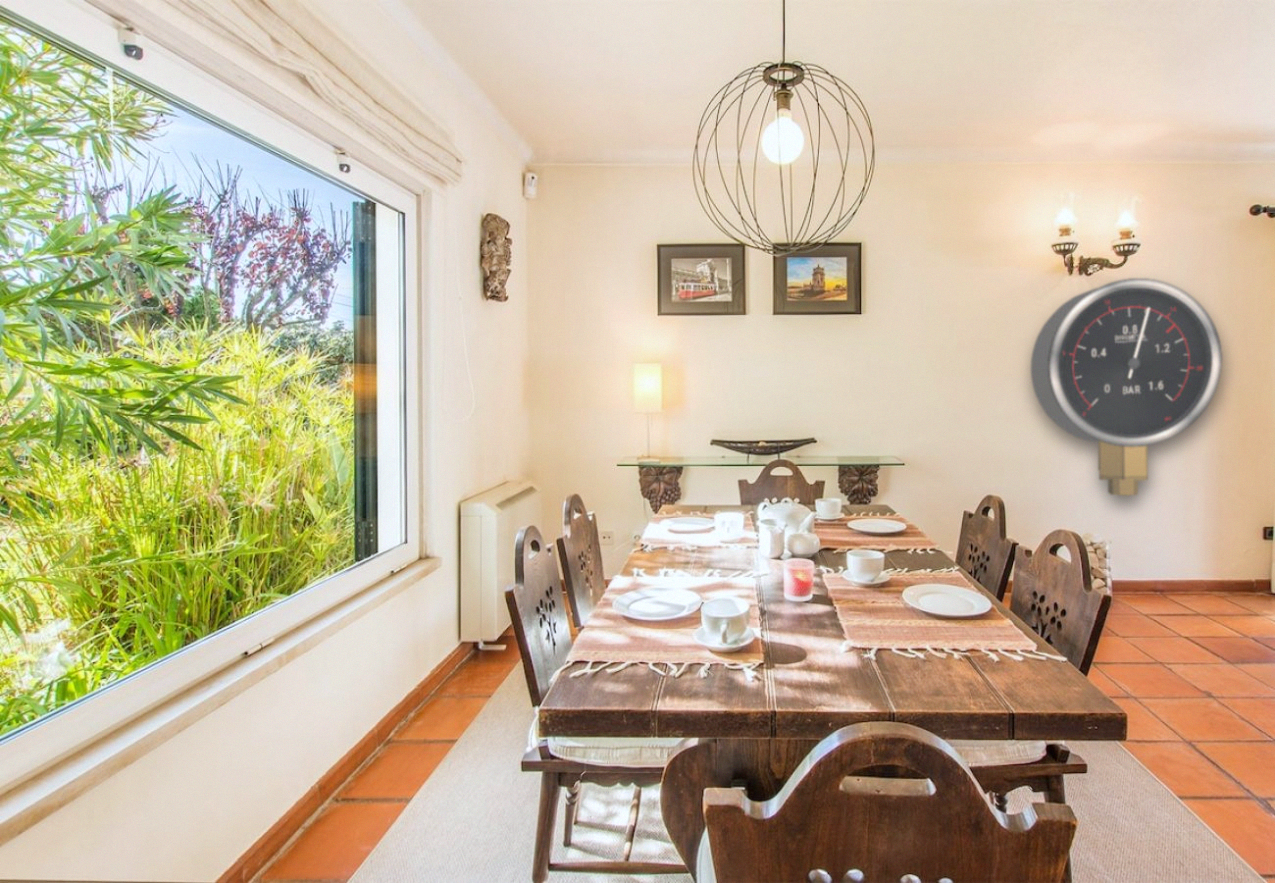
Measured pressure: 0.9 bar
